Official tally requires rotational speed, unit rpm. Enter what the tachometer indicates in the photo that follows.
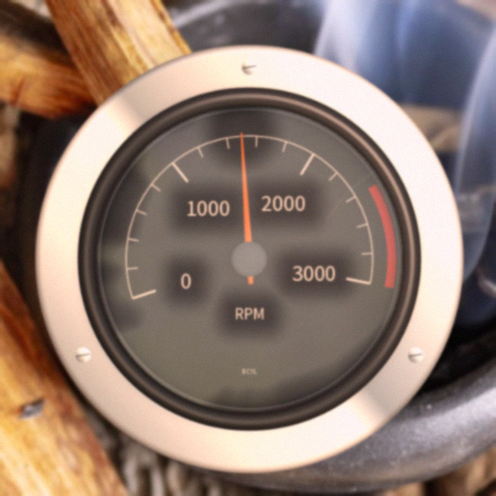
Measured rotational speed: 1500 rpm
